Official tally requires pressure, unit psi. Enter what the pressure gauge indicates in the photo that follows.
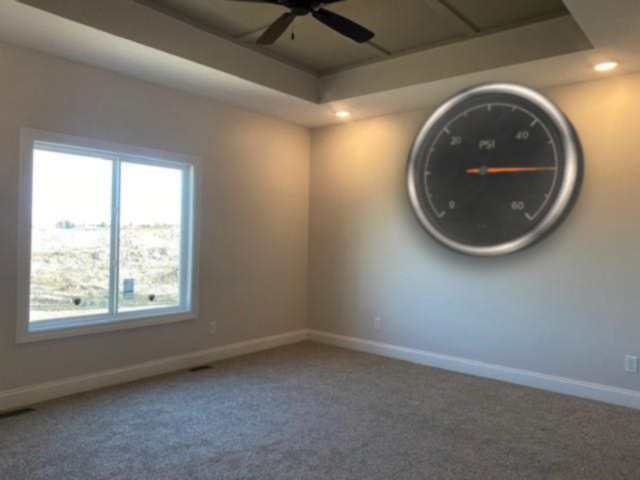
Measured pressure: 50 psi
